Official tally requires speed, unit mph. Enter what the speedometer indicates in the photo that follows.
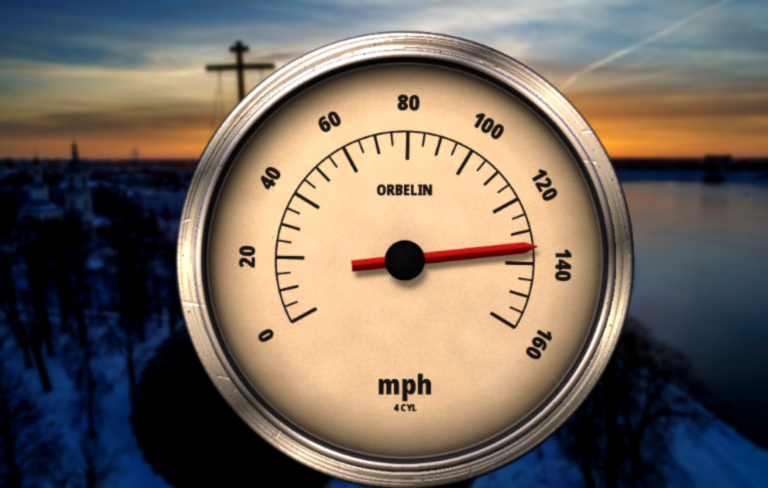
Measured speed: 135 mph
